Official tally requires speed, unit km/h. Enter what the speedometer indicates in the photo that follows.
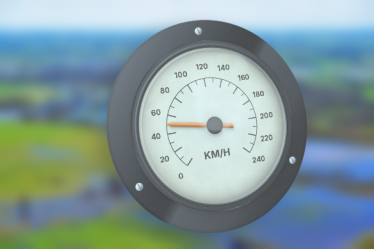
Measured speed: 50 km/h
